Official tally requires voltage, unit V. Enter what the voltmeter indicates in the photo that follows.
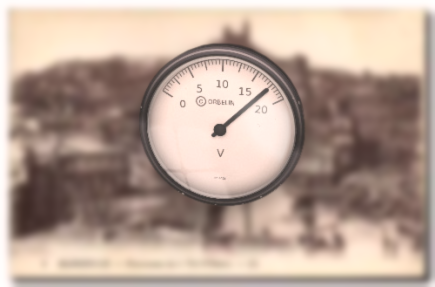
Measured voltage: 17.5 V
